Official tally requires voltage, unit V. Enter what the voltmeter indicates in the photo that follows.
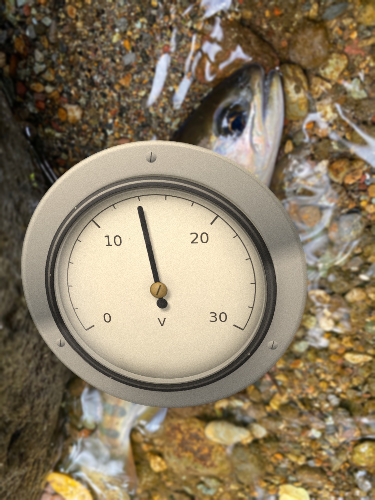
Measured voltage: 14 V
